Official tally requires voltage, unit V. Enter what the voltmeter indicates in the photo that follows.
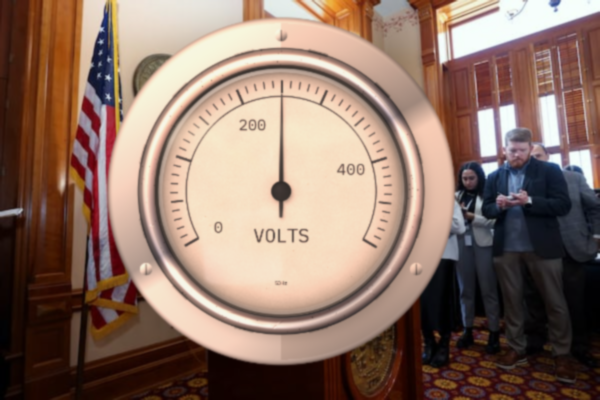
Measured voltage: 250 V
